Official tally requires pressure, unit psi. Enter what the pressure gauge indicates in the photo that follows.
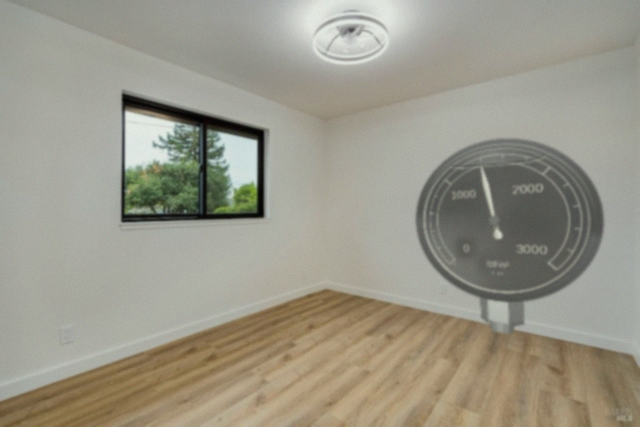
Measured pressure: 1400 psi
